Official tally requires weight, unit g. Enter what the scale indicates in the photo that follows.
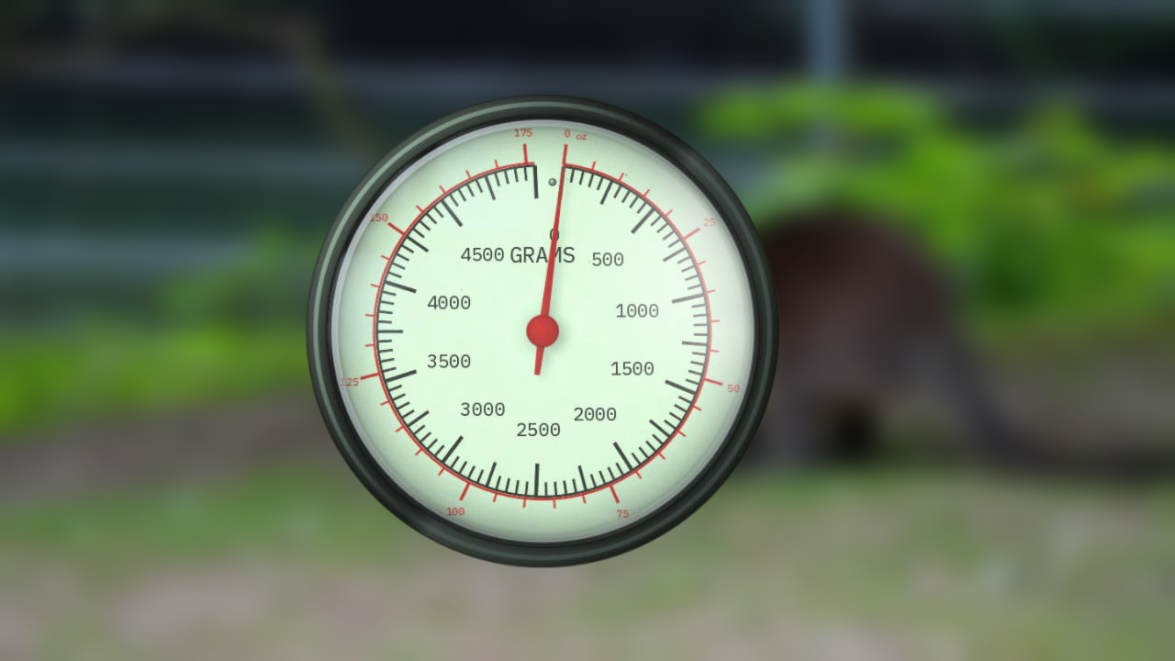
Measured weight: 0 g
